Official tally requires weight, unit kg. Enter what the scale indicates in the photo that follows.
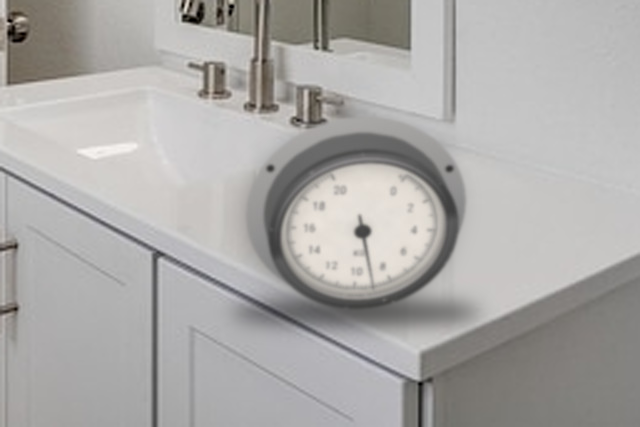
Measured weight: 9 kg
